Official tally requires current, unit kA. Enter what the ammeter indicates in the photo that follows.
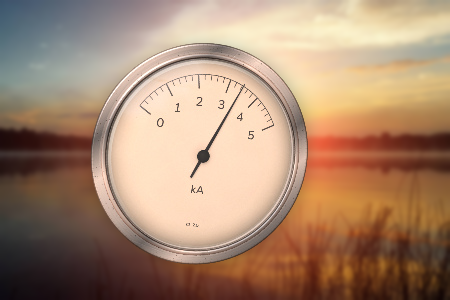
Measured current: 3.4 kA
